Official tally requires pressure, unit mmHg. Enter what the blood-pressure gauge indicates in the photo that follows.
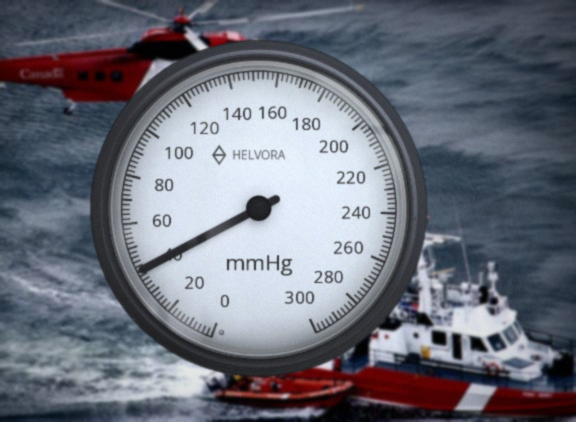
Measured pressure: 40 mmHg
